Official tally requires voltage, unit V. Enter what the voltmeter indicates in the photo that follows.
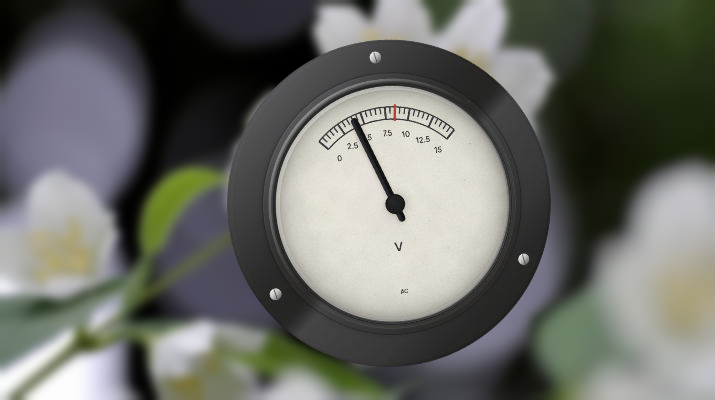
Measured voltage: 4 V
